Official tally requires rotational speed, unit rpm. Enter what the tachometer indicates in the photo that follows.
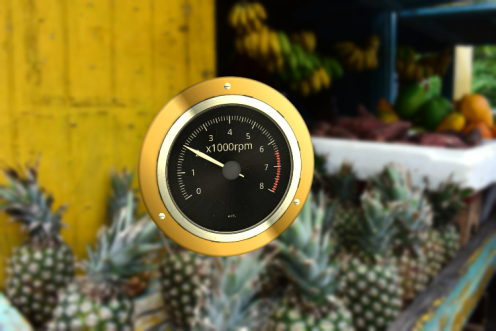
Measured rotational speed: 2000 rpm
